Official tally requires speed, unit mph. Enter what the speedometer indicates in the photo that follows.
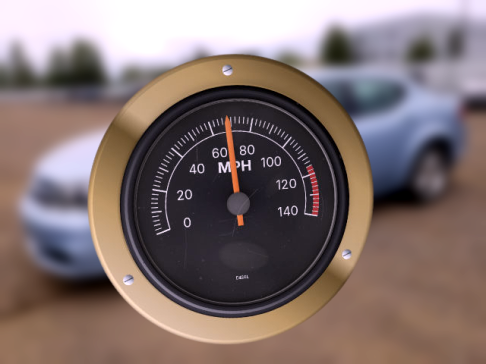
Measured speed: 68 mph
